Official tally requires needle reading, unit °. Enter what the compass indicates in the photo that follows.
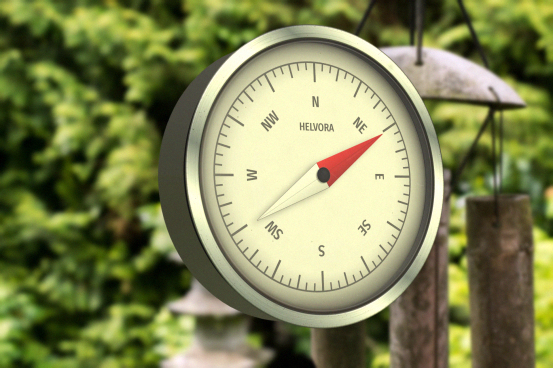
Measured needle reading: 60 °
